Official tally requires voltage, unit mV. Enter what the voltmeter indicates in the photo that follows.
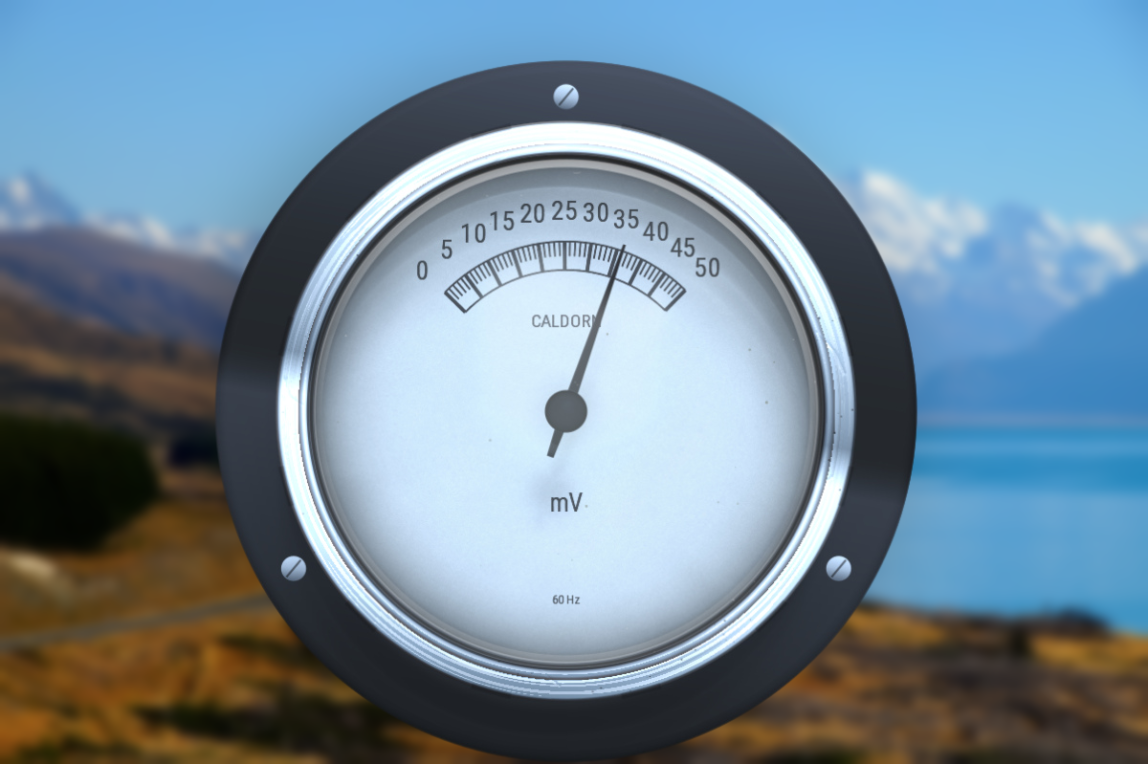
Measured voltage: 36 mV
